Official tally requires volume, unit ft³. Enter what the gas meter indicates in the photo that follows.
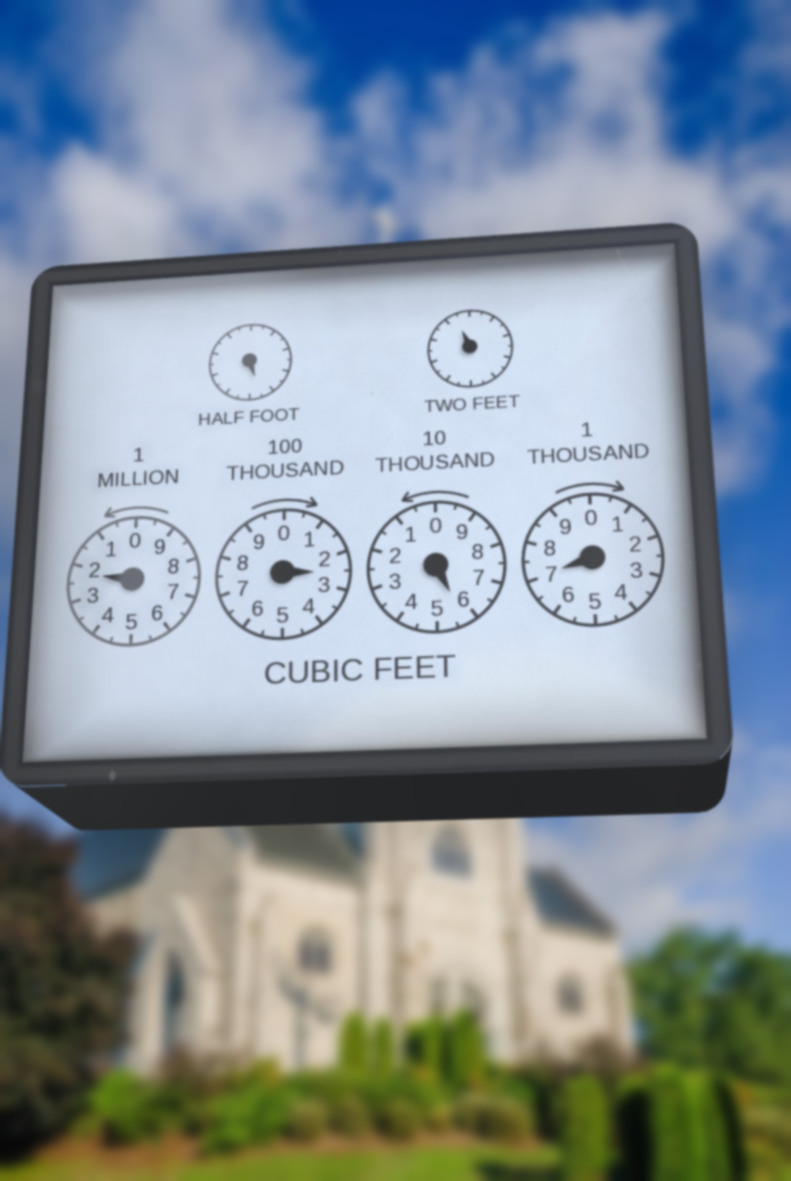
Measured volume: 225700 ft³
